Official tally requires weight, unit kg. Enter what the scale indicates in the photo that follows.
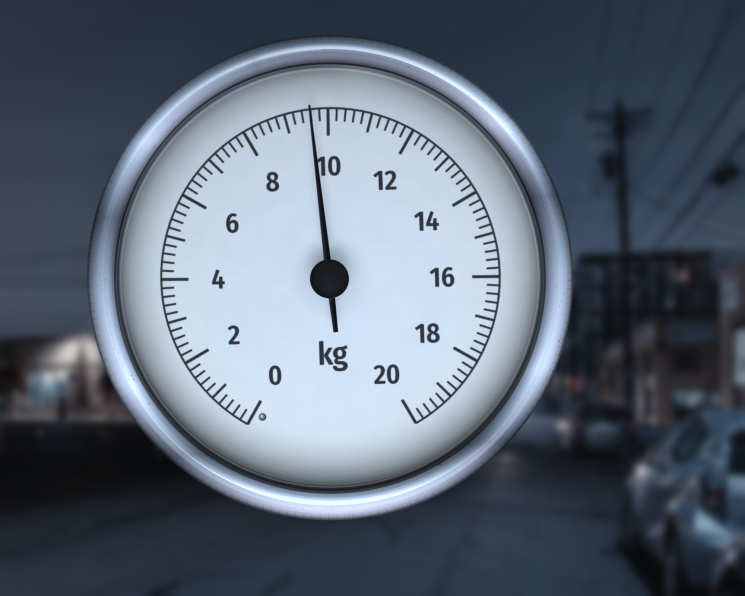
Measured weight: 9.6 kg
